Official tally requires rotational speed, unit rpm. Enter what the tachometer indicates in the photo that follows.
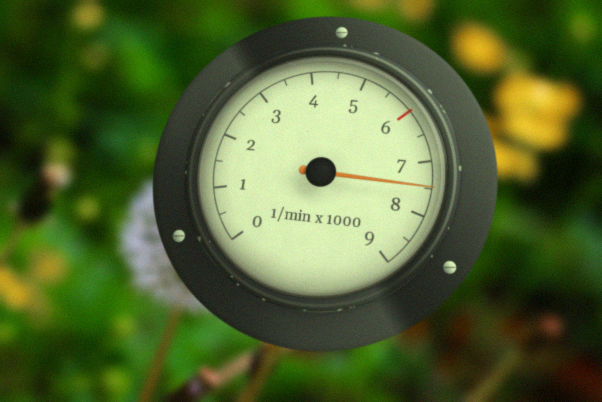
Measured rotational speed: 7500 rpm
